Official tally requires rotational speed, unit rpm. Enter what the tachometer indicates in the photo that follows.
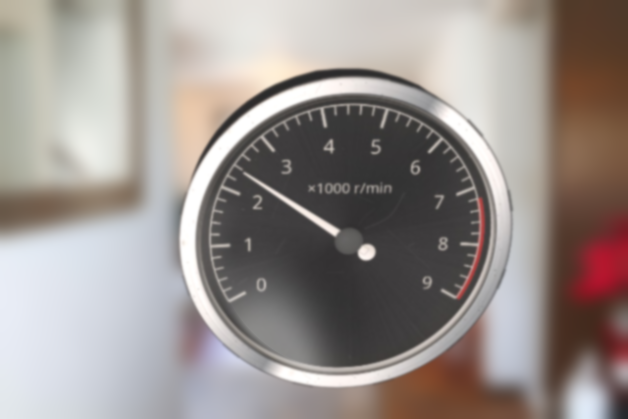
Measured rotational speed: 2400 rpm
